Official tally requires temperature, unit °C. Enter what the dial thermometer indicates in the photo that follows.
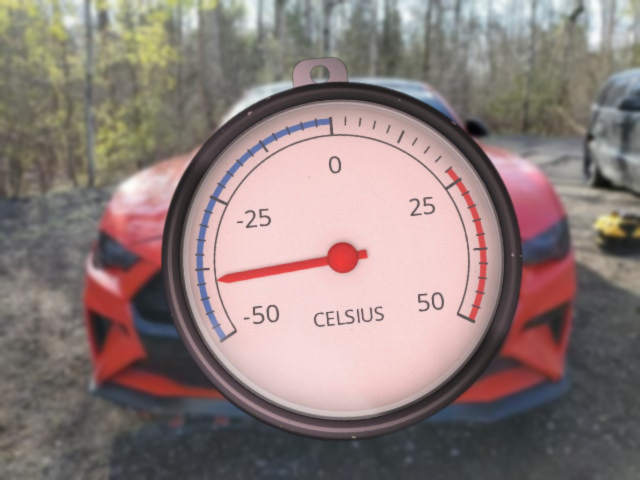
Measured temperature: -40 °C
